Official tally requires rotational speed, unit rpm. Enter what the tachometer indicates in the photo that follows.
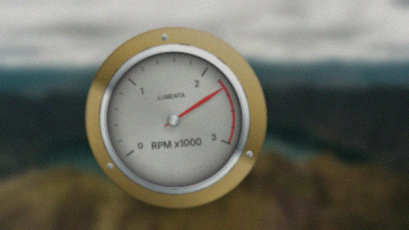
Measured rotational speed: 2300 rpm
